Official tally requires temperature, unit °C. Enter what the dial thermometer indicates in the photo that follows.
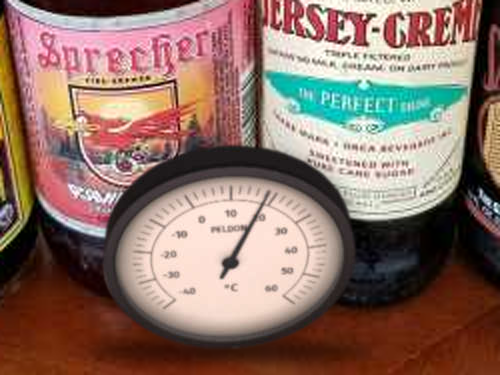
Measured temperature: 18 °C
